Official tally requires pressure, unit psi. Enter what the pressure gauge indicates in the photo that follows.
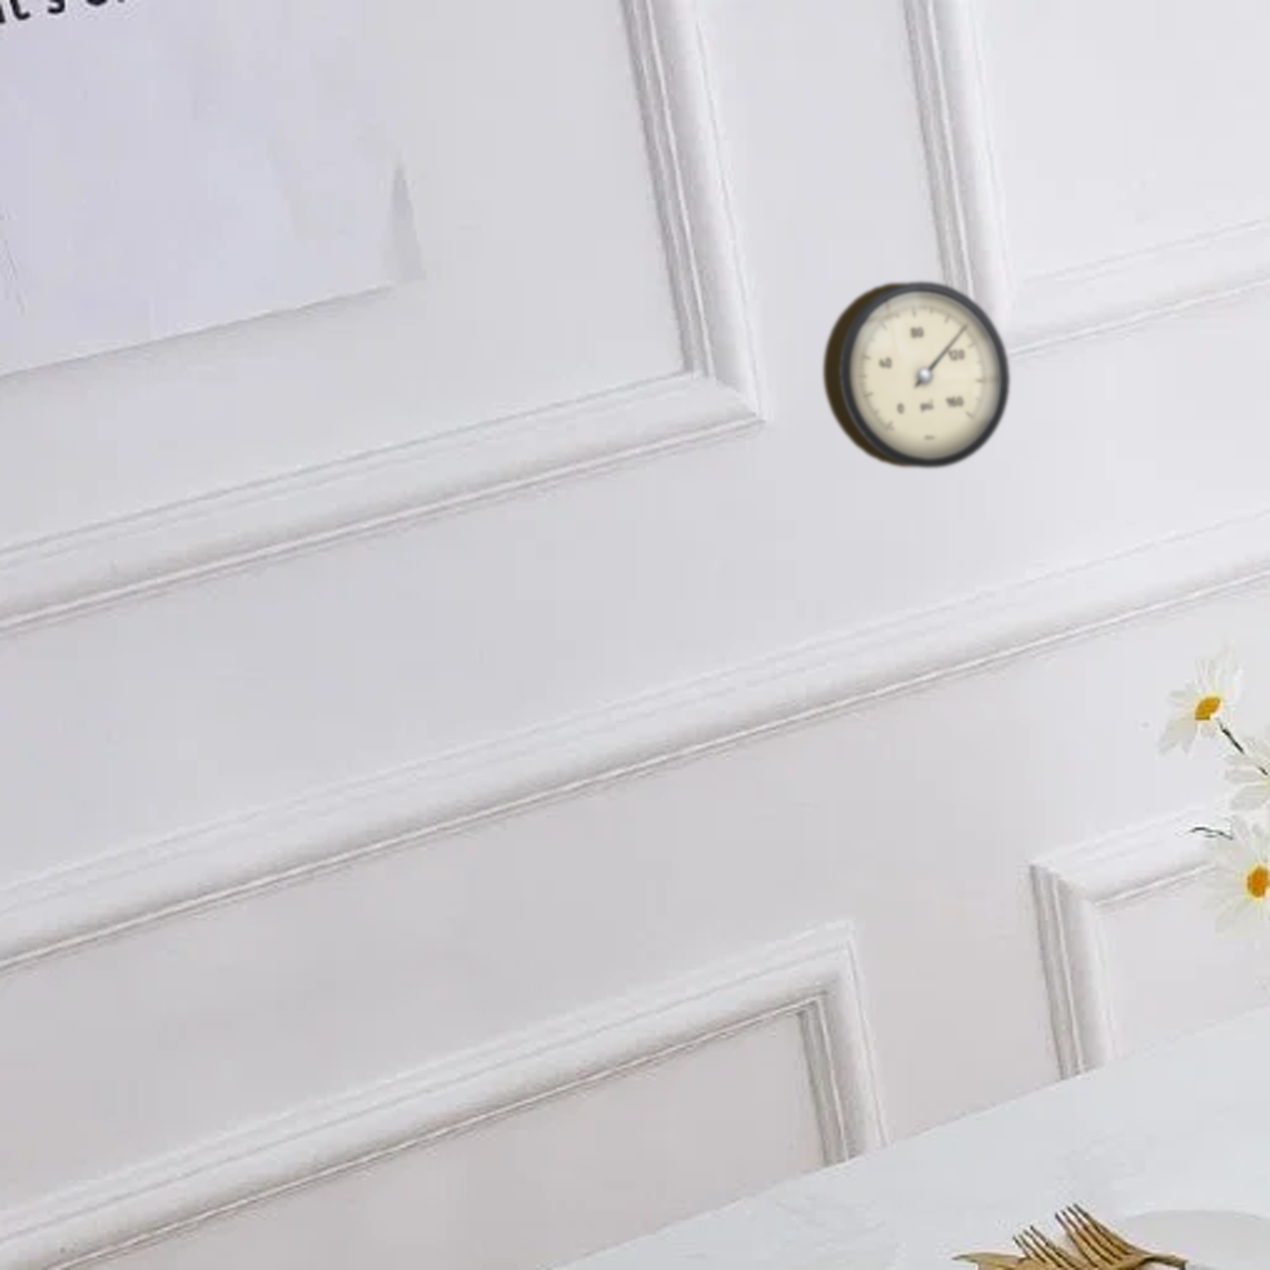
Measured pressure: 110 psi
